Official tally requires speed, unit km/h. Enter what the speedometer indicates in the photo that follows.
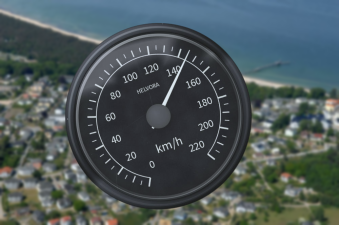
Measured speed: 145 km/h
